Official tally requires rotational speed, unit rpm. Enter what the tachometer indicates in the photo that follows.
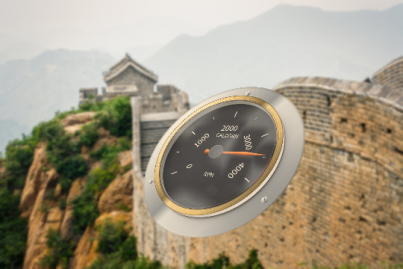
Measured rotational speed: 3500 rpm
